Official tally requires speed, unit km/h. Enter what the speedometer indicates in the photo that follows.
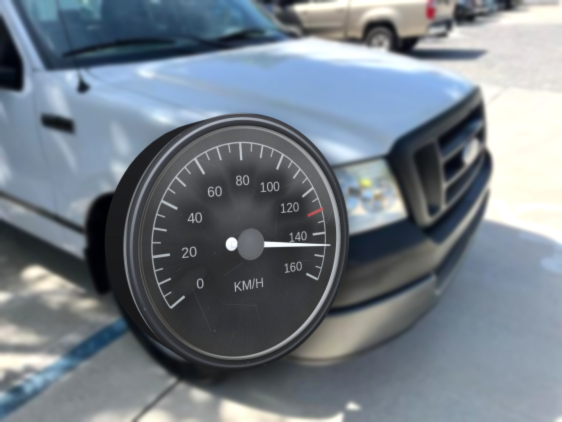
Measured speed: 145 km/h
